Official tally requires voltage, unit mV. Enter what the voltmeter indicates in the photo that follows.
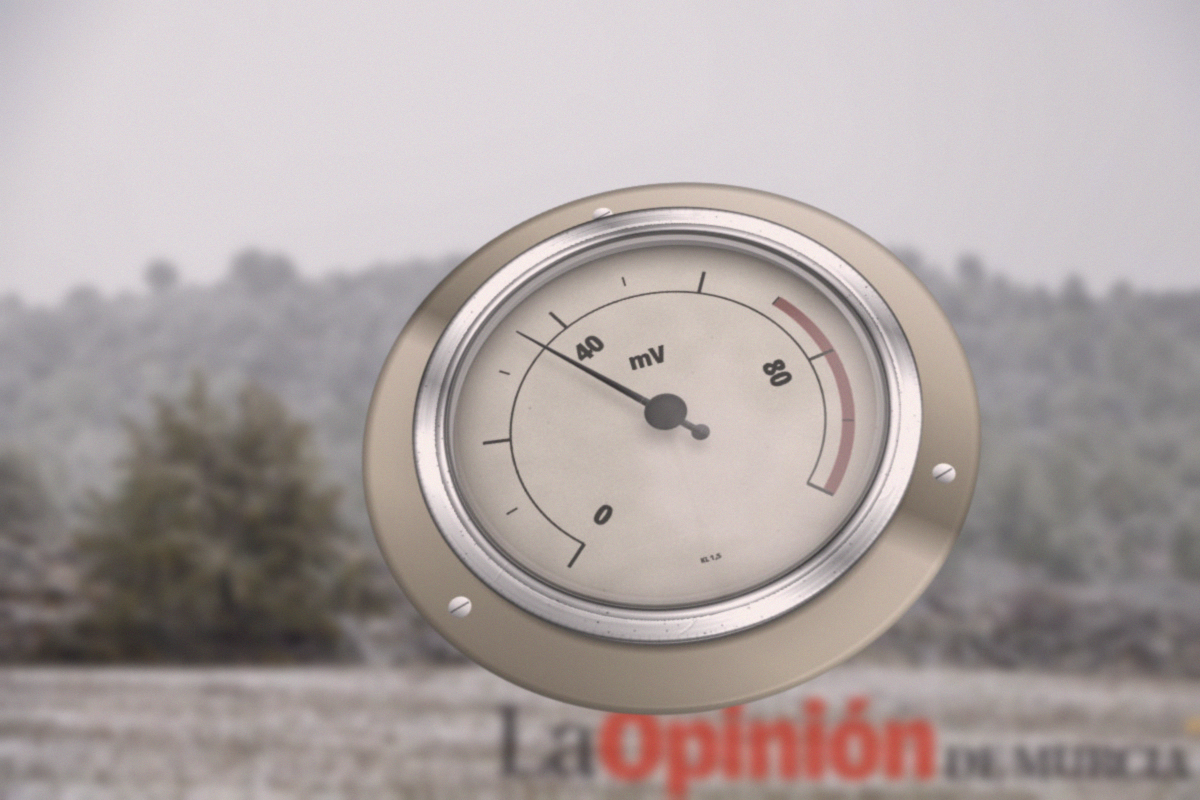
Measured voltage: 35 mV
